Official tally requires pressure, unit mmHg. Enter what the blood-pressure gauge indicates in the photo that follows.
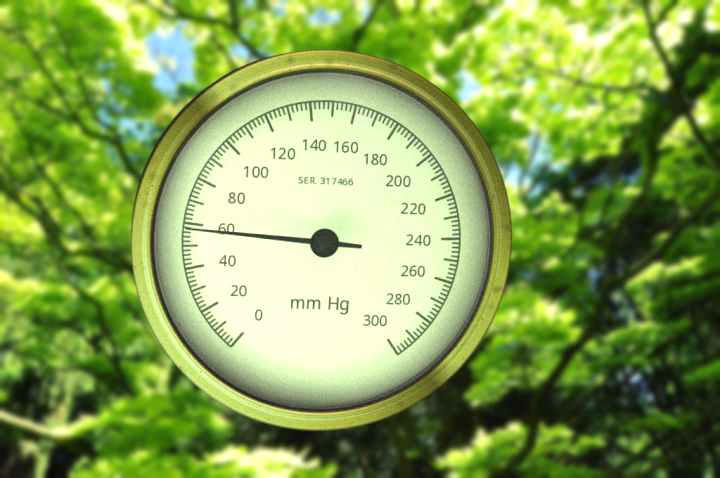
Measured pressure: 58 mmHg
